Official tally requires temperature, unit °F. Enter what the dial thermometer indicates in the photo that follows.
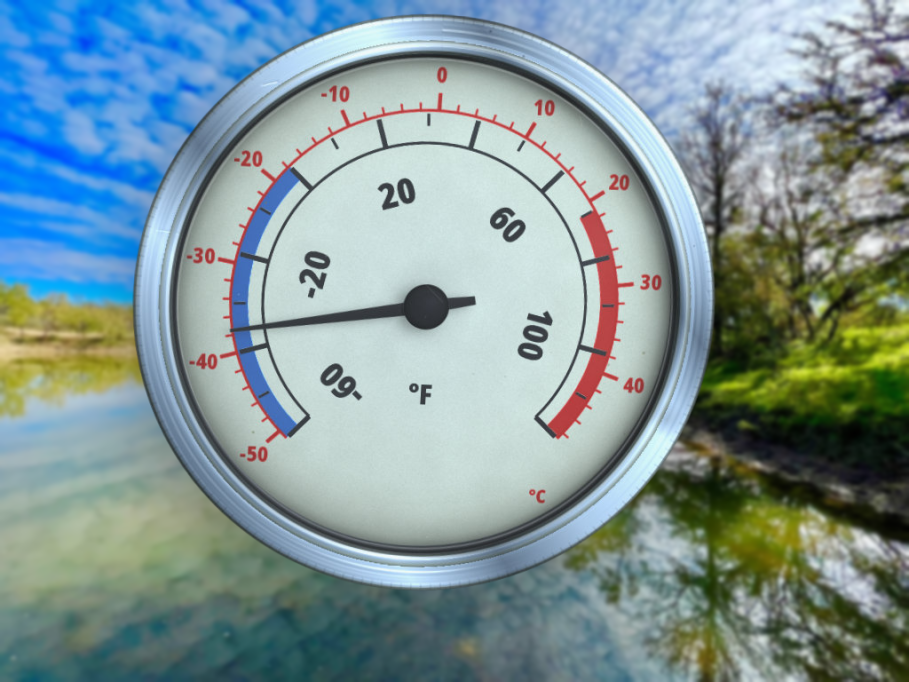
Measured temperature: -35 °F
